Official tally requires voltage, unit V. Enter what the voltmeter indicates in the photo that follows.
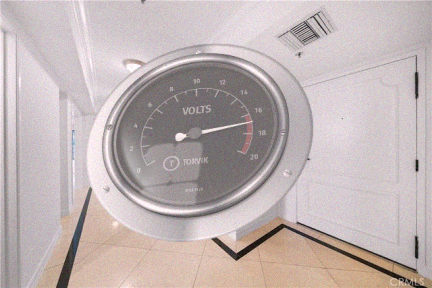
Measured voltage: 17 V
